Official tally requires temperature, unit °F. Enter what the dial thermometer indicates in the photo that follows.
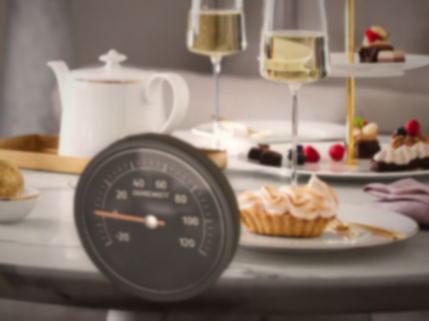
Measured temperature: 0 °F
